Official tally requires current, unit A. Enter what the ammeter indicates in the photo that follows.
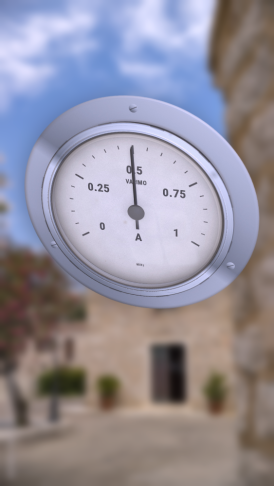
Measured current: 0.5 A
